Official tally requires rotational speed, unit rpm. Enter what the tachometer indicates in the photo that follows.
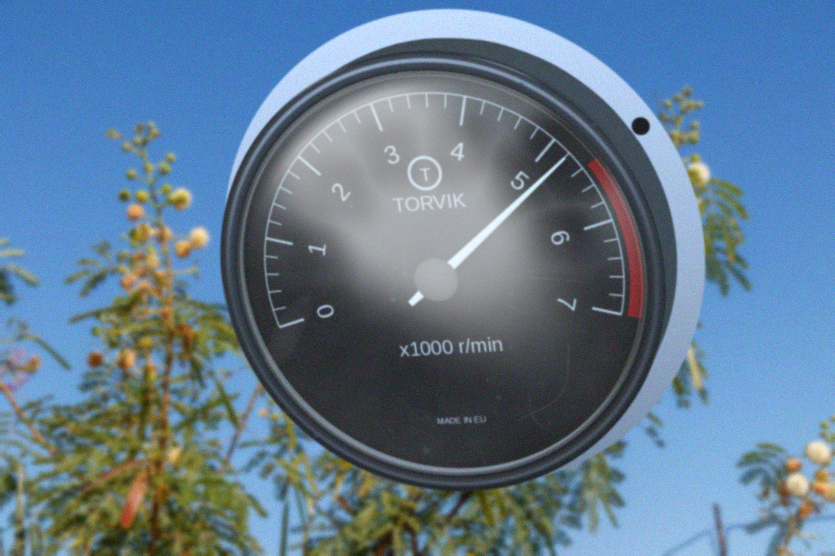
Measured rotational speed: 5200 rpm
